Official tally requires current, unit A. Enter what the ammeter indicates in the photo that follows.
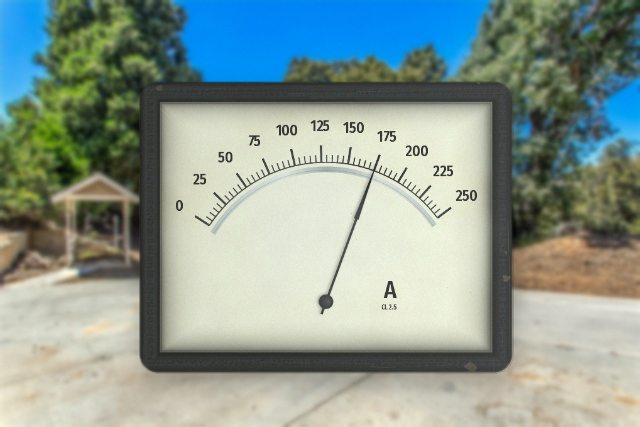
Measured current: 175 A
